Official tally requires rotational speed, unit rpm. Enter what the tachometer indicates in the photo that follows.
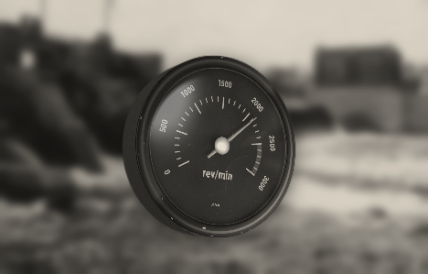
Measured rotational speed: 2100 rpm
